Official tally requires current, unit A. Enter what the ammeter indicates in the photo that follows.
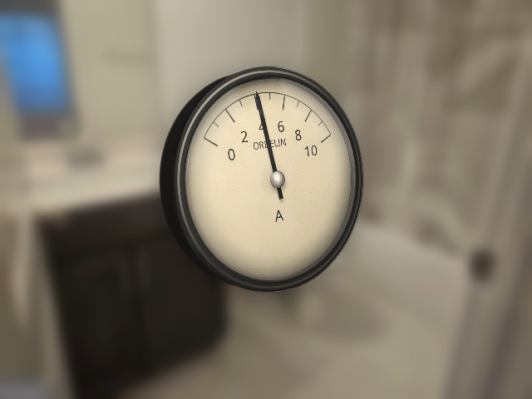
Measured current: 4 A
